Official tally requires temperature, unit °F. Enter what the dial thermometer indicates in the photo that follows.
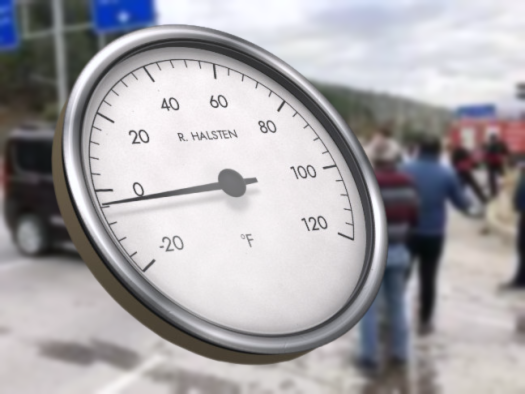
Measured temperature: -4 °F
